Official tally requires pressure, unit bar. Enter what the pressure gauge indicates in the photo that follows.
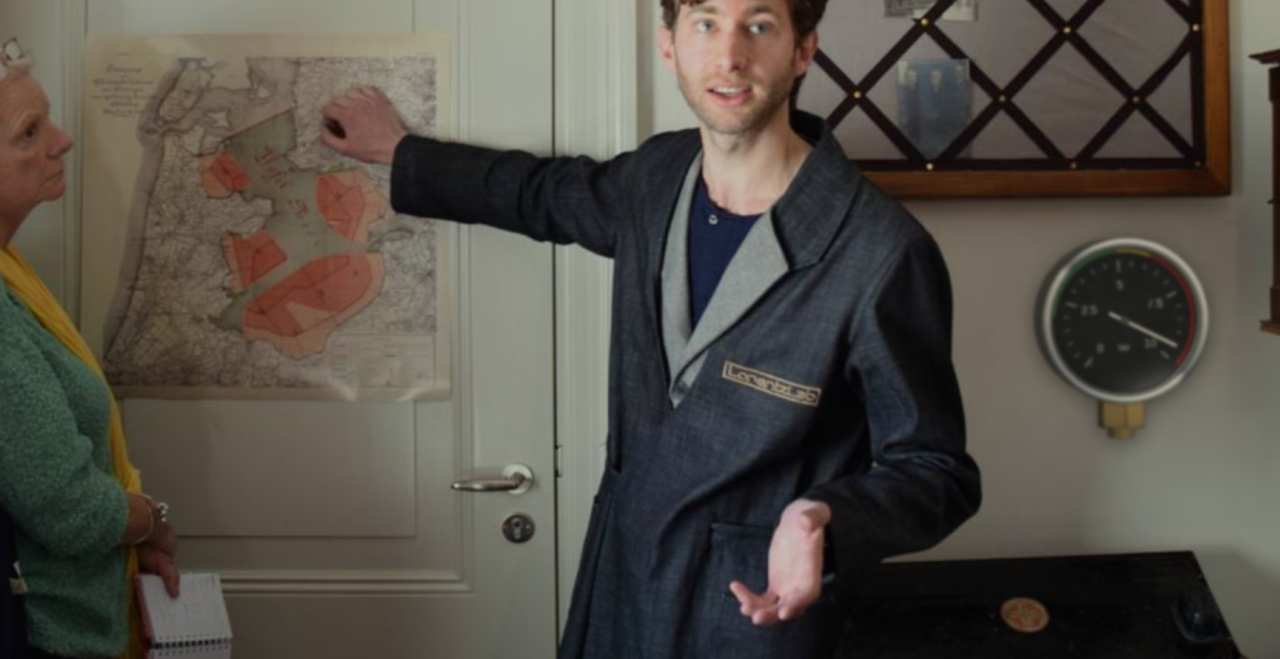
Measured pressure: 9.5 bar
